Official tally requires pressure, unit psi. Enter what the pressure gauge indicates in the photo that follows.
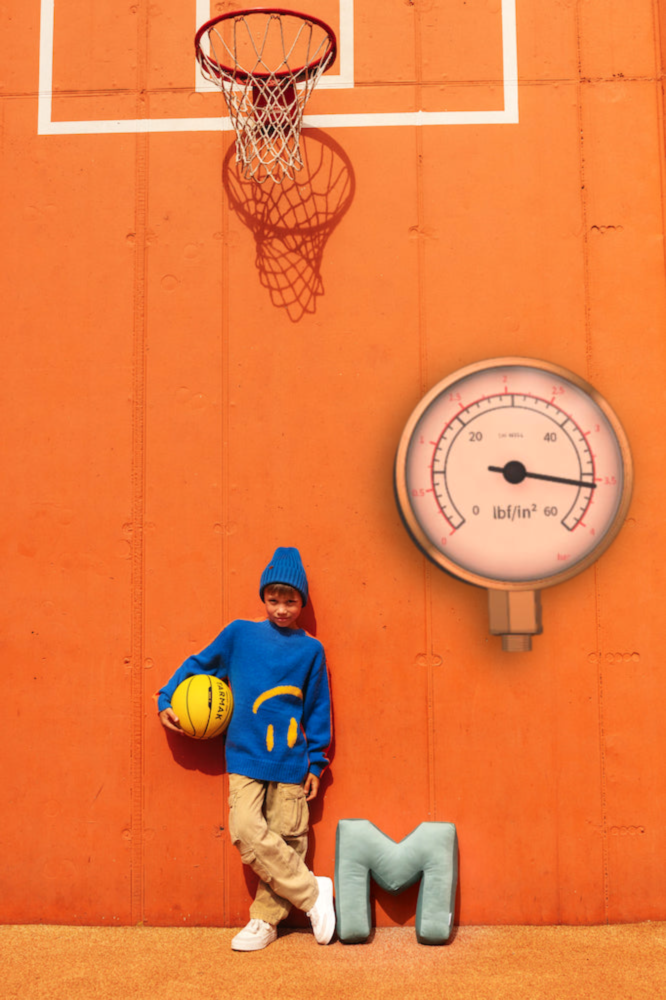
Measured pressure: 52 psi
